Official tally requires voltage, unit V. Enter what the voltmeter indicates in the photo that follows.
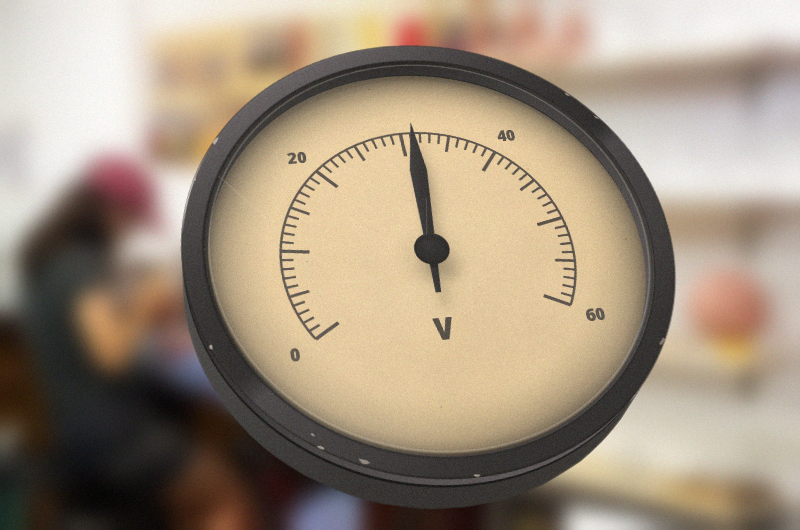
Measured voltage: 31 V
